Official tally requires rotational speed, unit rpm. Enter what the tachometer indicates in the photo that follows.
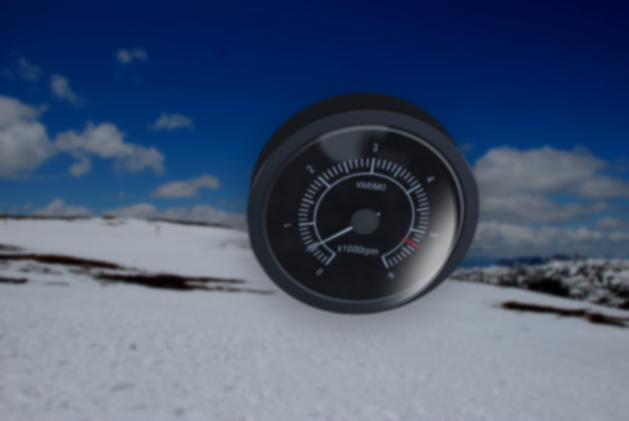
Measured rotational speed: 500 rpm
